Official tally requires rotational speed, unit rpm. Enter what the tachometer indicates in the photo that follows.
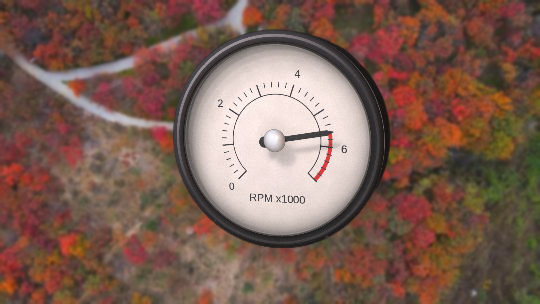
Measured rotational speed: 5600 rpm
